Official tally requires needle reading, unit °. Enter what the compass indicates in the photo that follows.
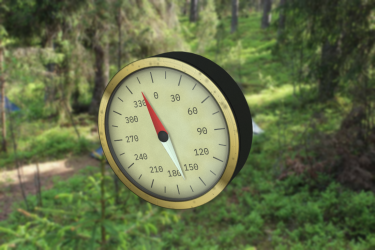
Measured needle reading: 345 °
